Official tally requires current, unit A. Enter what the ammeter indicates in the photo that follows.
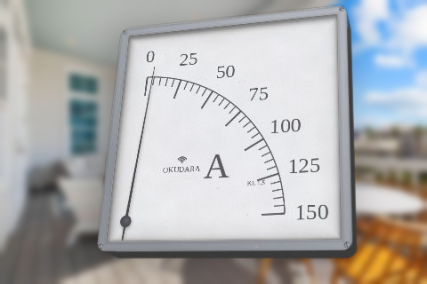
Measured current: 5 A
